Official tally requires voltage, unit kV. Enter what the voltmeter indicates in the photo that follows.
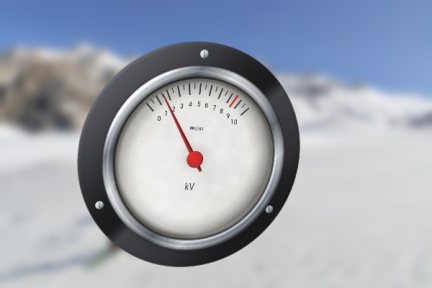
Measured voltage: 1.5 kV
